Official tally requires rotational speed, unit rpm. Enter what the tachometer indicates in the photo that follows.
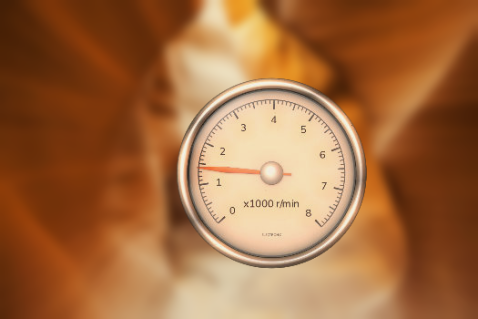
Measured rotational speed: 1400 rpm
